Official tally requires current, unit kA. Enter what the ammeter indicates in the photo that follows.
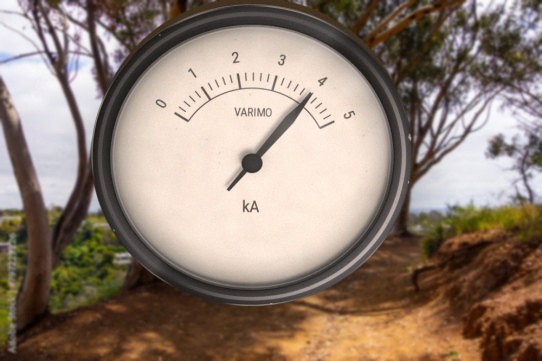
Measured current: 4 kA
